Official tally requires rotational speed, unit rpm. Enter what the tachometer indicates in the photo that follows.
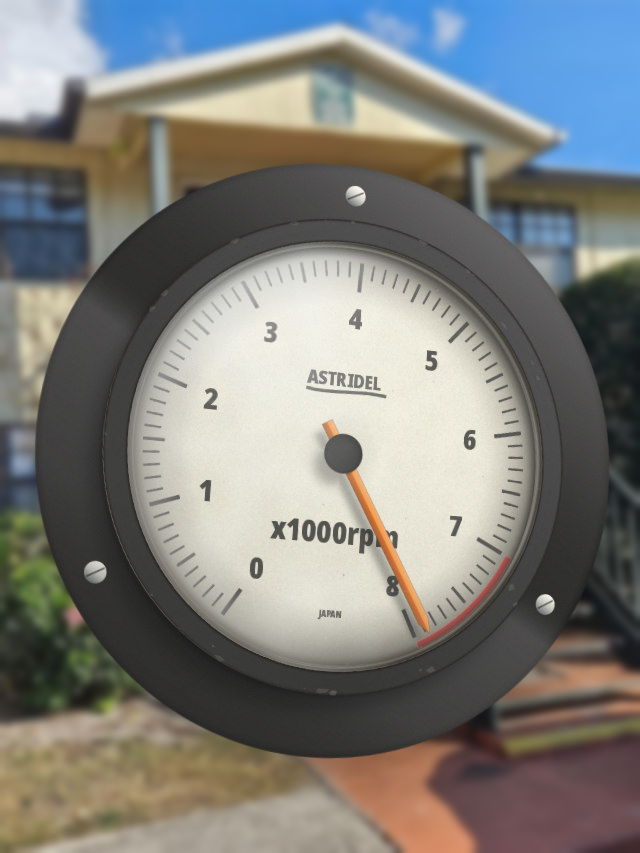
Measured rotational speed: 7900 rpm
